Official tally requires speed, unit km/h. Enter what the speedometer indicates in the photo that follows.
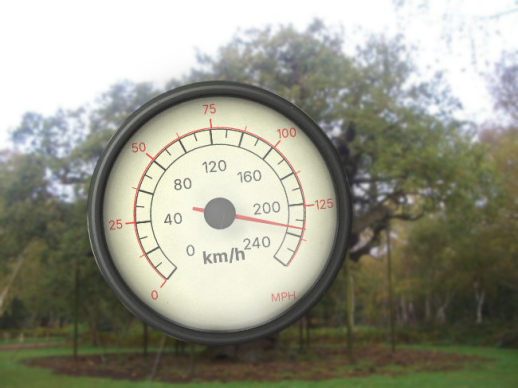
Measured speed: 215 km/h
